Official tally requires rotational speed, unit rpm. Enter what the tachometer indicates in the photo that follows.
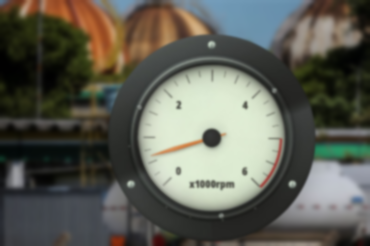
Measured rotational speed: 625 rpm
